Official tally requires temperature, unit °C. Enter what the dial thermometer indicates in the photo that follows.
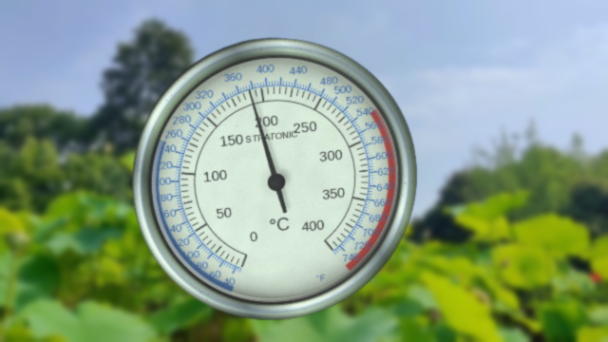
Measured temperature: 190 °C
